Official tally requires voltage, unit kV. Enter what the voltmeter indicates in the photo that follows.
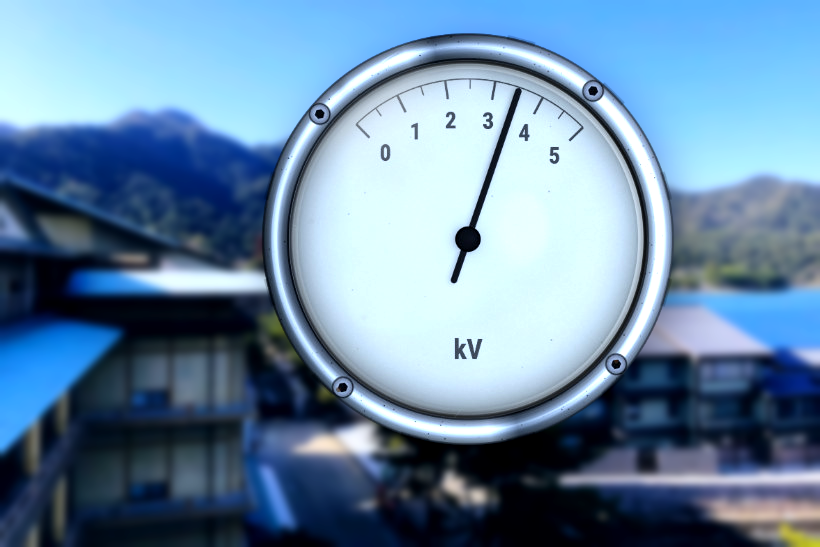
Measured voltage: 3.5 kV
